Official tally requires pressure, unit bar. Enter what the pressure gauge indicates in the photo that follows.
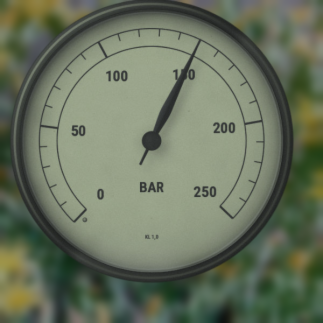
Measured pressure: 150 bar
